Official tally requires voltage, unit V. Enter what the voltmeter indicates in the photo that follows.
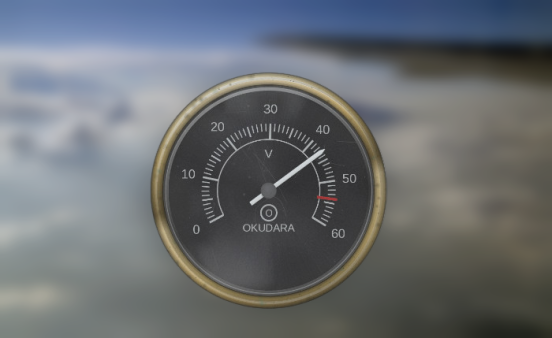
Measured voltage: 43 V
